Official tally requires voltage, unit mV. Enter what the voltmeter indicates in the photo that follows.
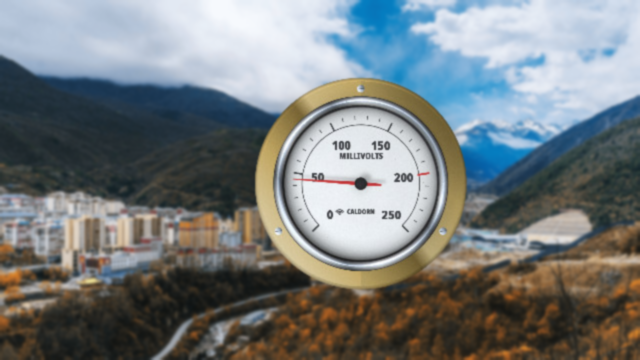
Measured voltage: 45 mV
